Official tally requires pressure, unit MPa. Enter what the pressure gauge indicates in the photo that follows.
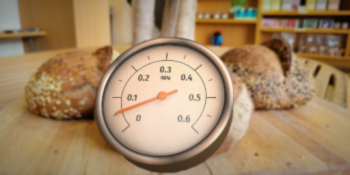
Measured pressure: 0.05 MPa
